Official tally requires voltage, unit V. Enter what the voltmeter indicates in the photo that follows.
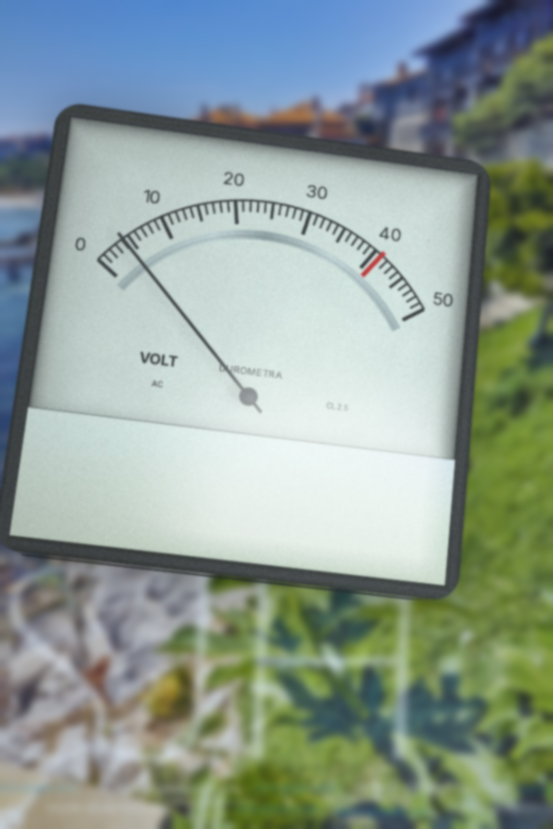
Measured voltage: 4 V
